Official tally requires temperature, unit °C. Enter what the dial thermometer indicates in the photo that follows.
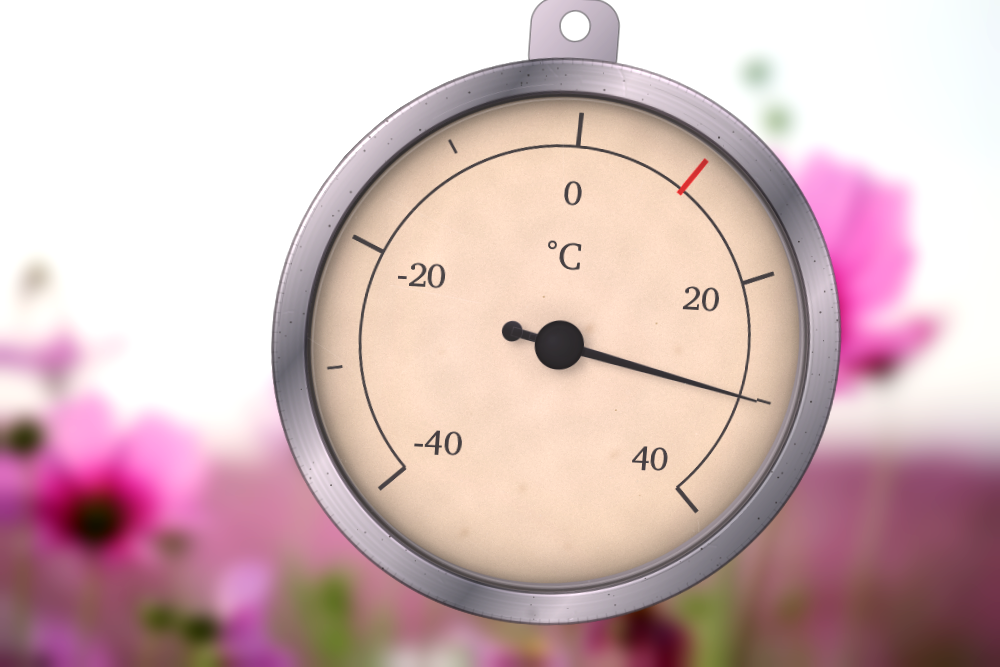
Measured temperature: 30 °C
